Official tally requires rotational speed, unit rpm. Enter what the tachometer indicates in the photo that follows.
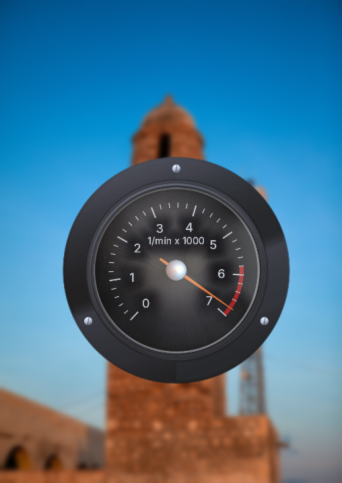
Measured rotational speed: 6800 rpm
